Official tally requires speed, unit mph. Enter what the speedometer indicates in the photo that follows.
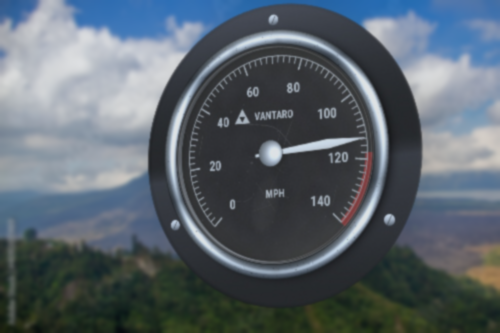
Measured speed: 114 mph
